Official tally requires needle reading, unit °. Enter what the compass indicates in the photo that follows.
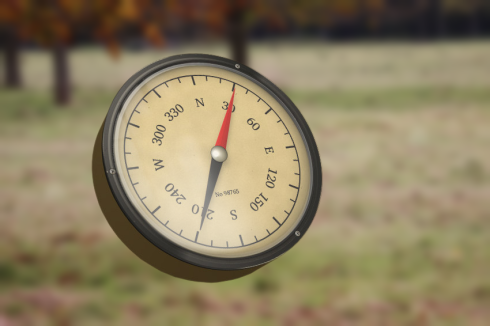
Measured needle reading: 30 °
